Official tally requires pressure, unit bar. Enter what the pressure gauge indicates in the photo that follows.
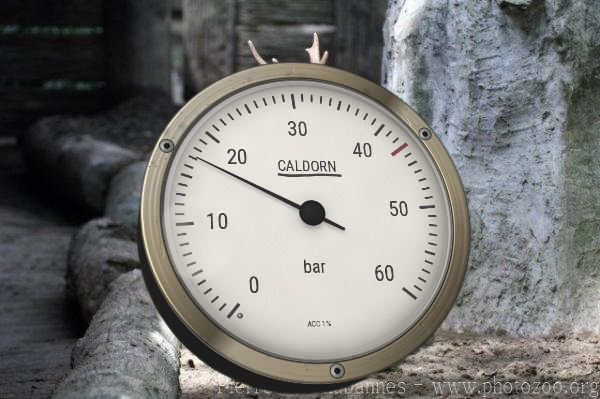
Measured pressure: 17 bar
